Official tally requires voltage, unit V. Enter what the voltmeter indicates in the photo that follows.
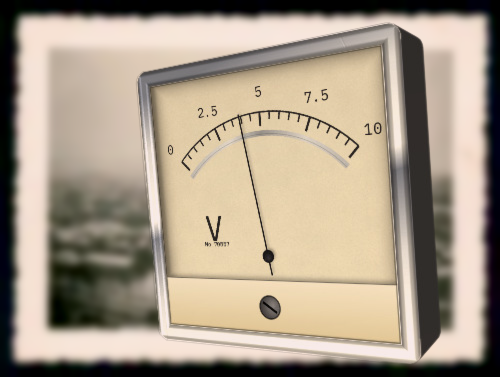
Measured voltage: 4 V
